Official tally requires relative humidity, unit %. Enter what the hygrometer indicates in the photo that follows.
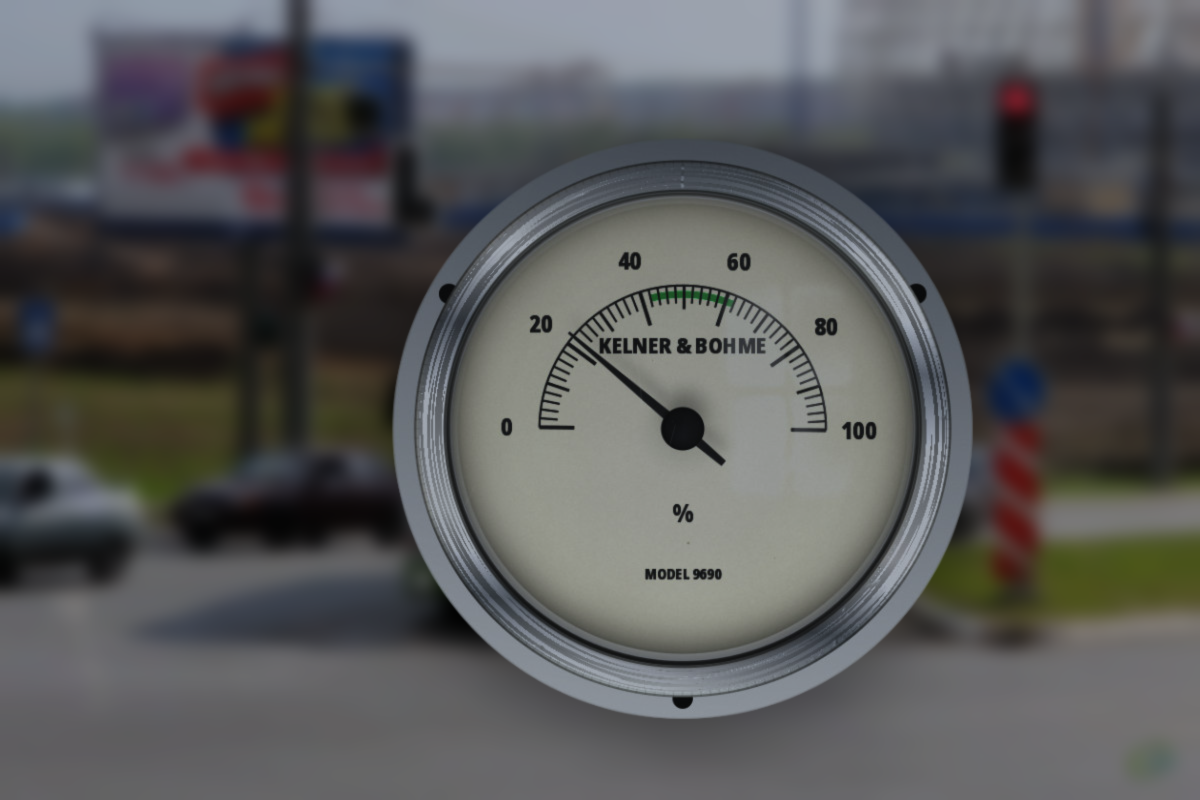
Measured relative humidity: 22 %
